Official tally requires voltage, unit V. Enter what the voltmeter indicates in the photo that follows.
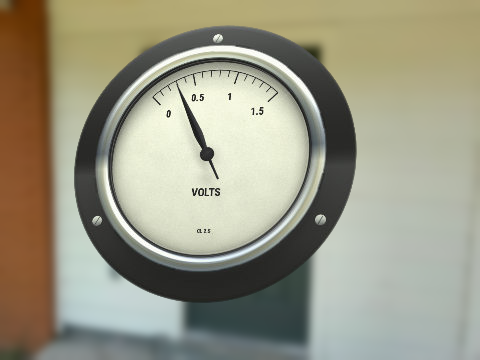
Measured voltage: 0.3 V
